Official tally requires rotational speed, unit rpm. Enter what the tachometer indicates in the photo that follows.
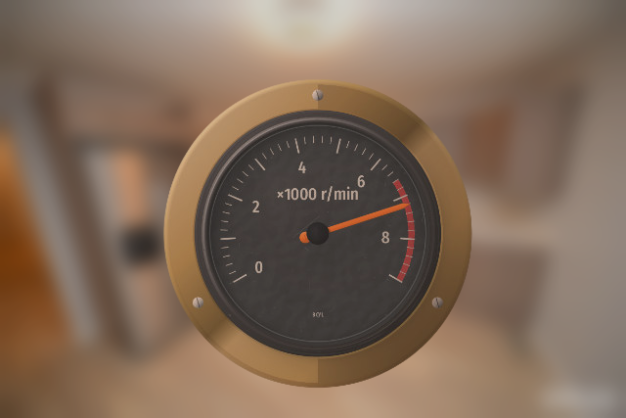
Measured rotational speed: 7200 rpm
